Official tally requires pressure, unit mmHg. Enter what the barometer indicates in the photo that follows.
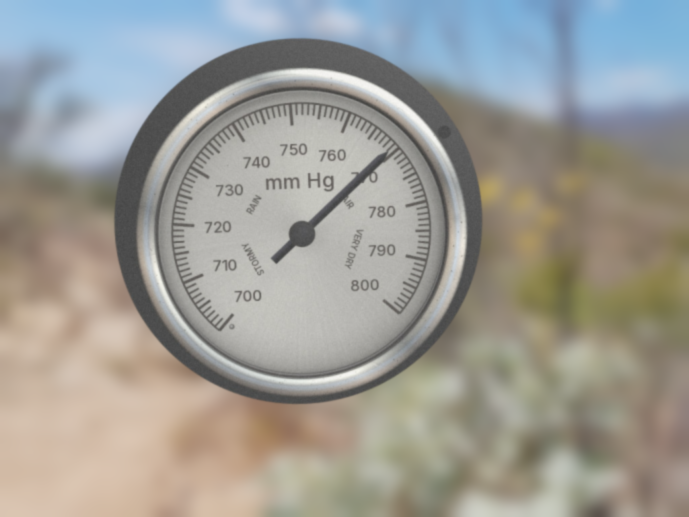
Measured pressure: 769 mmHg
